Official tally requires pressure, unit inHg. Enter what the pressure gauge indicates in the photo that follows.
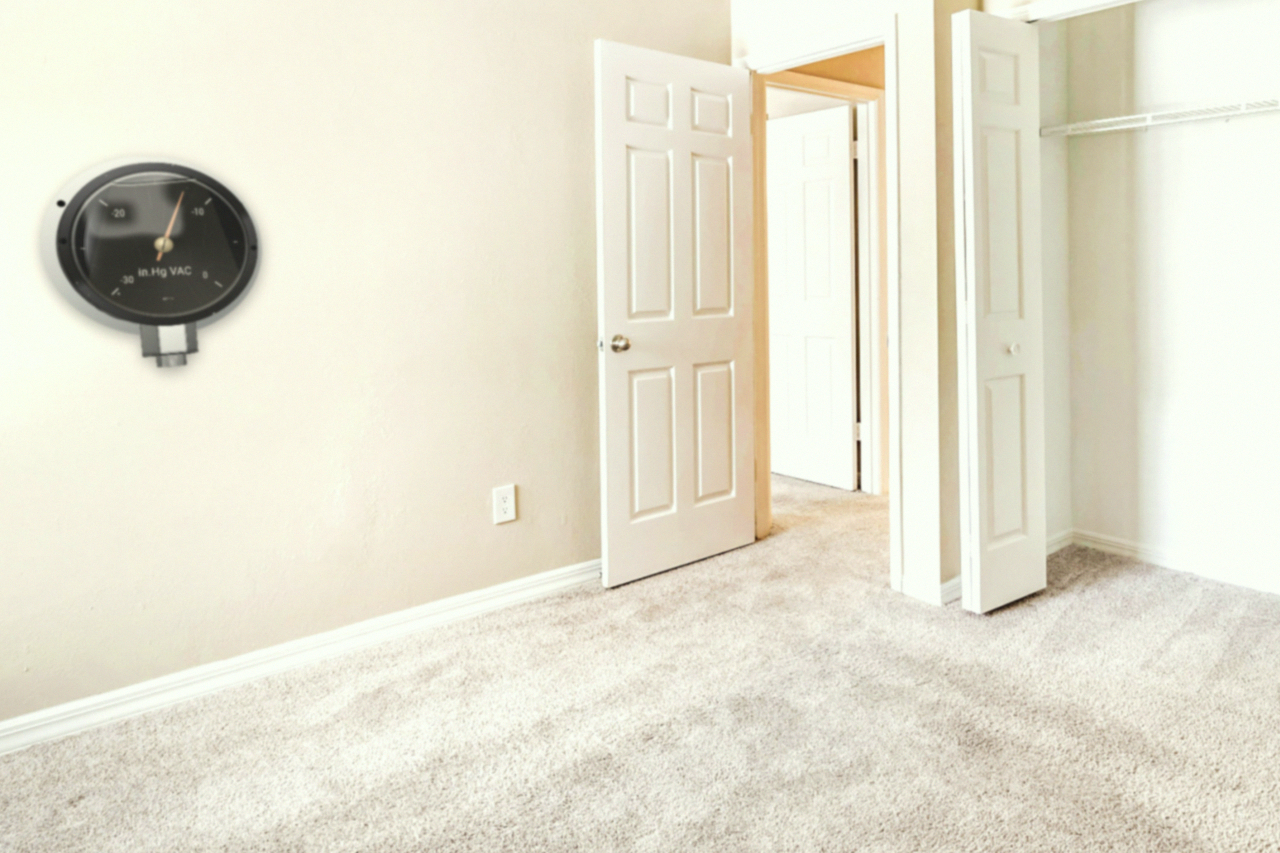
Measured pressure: -12.5 inHg
